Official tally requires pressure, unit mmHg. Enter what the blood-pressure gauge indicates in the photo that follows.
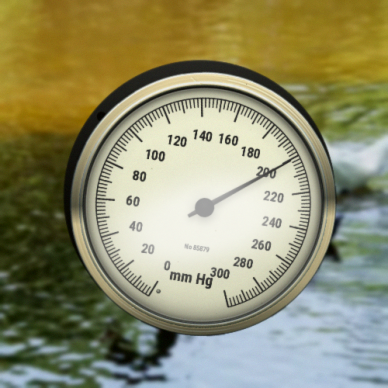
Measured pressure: 200 mmHg
